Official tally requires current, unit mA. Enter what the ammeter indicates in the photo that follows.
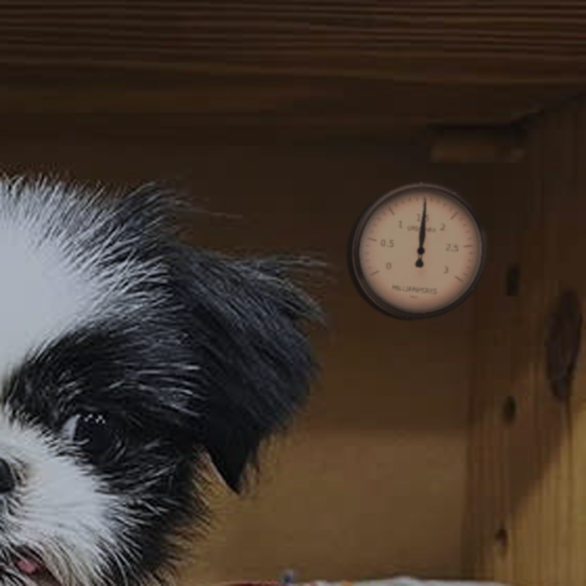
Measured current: 1.5 mA
